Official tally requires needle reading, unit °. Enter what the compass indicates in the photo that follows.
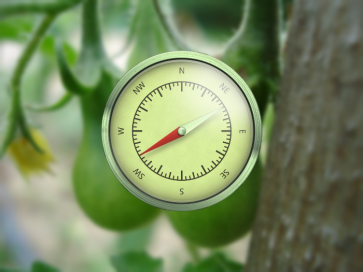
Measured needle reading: 240 °
